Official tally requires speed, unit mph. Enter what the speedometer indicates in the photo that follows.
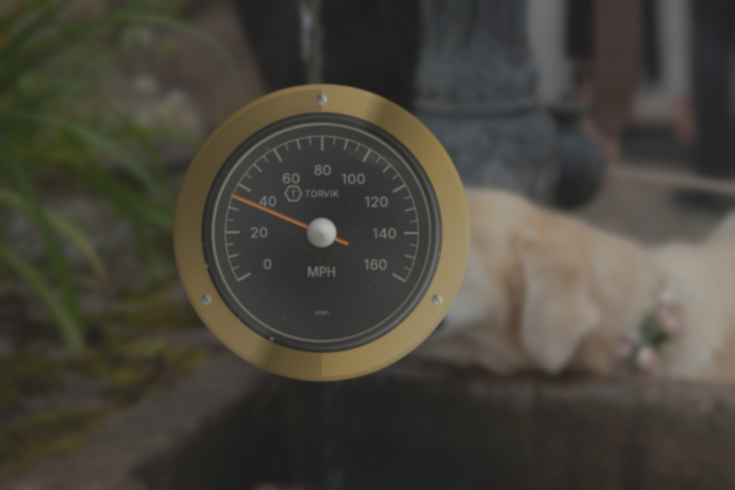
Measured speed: 35 mph
